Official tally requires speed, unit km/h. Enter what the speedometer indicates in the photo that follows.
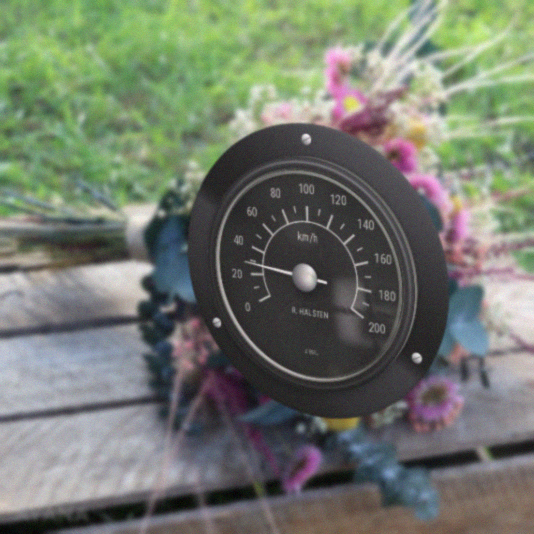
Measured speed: 30 km/h
